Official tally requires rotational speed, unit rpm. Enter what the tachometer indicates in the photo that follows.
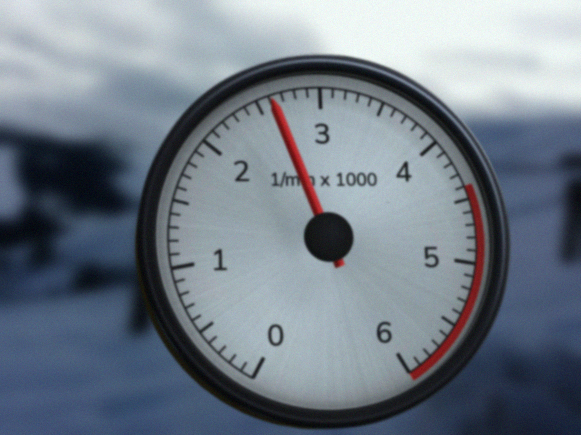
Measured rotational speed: 2600 rpm
